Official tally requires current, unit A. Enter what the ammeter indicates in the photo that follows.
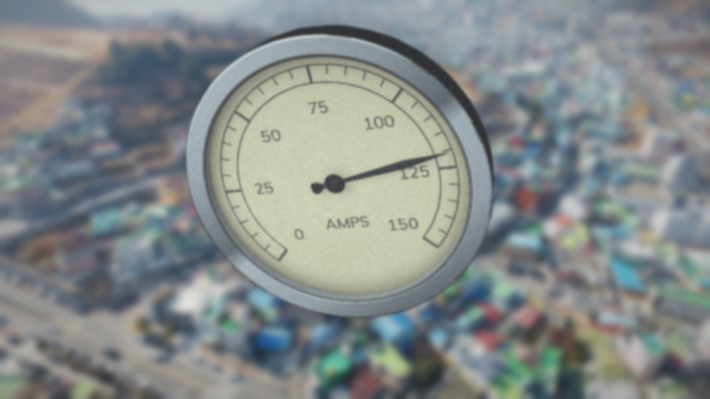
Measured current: 120 A
